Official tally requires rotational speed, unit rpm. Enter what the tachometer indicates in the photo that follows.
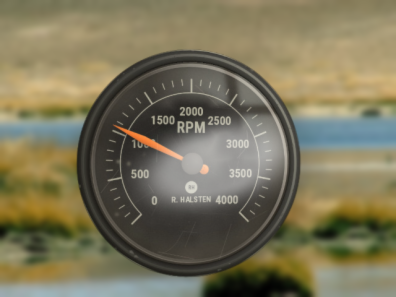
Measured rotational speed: 1050 rpm
